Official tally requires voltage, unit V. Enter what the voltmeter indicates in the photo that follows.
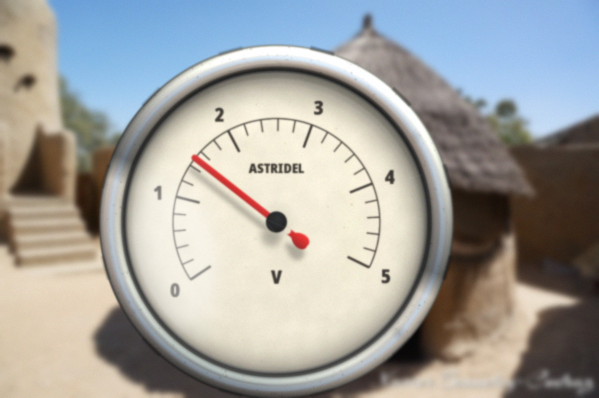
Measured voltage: 1.5 V
